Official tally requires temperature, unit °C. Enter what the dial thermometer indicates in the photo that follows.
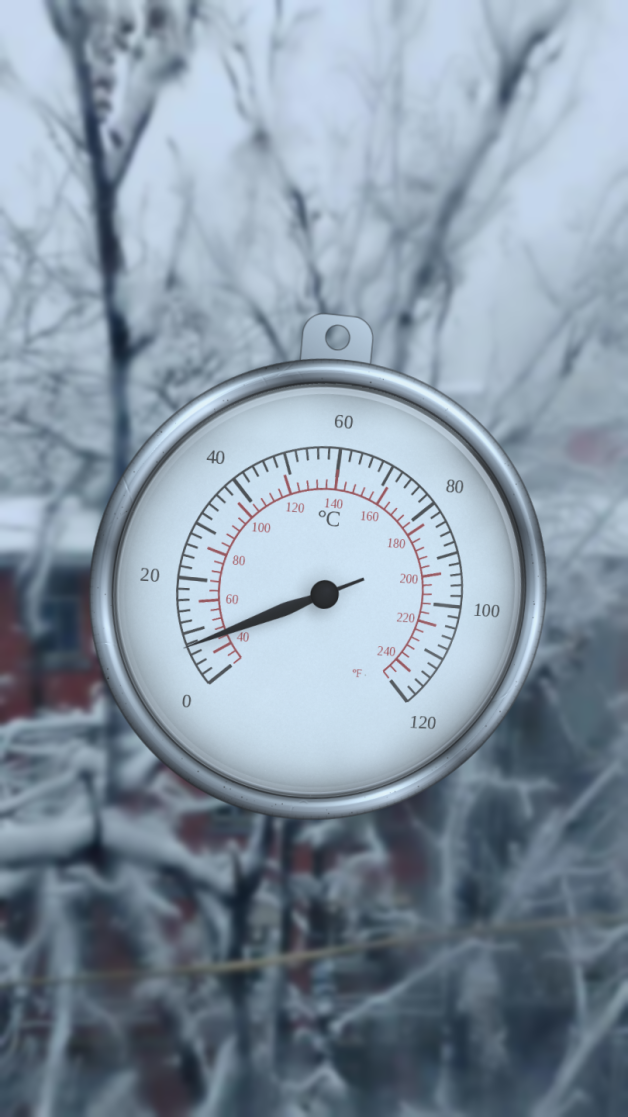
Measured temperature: 8 °C
